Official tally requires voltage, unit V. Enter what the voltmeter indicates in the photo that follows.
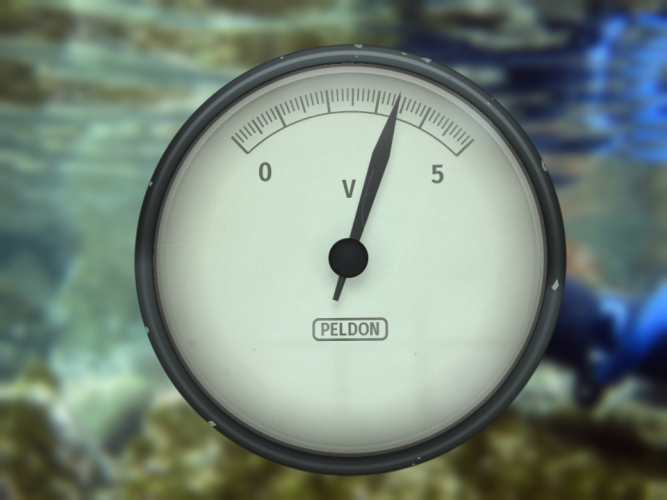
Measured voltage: 3.4 V
